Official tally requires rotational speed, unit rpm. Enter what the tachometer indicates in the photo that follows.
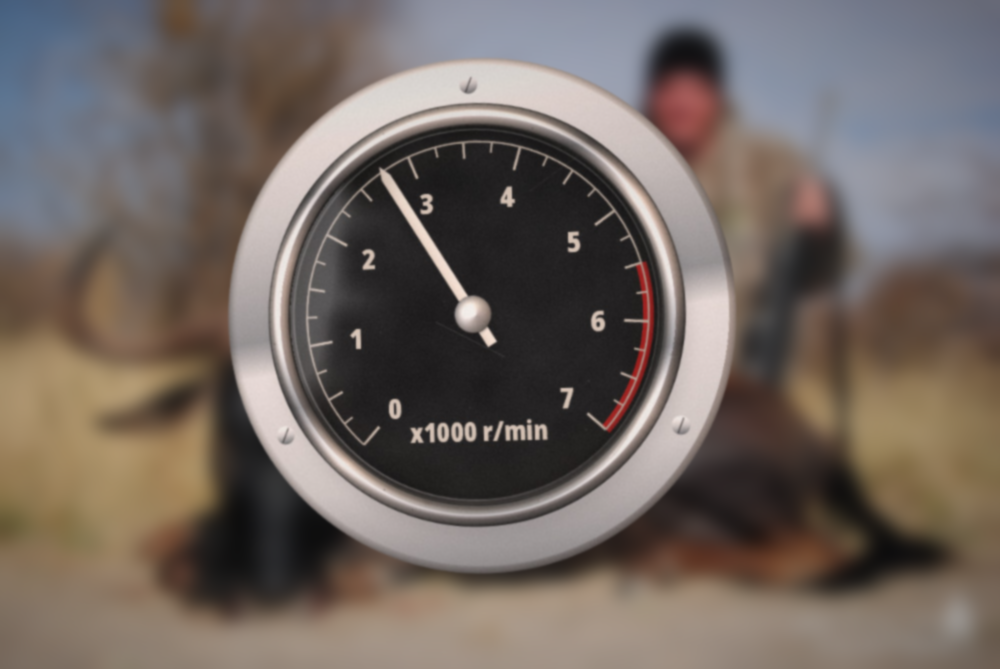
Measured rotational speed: 2750 rpm
